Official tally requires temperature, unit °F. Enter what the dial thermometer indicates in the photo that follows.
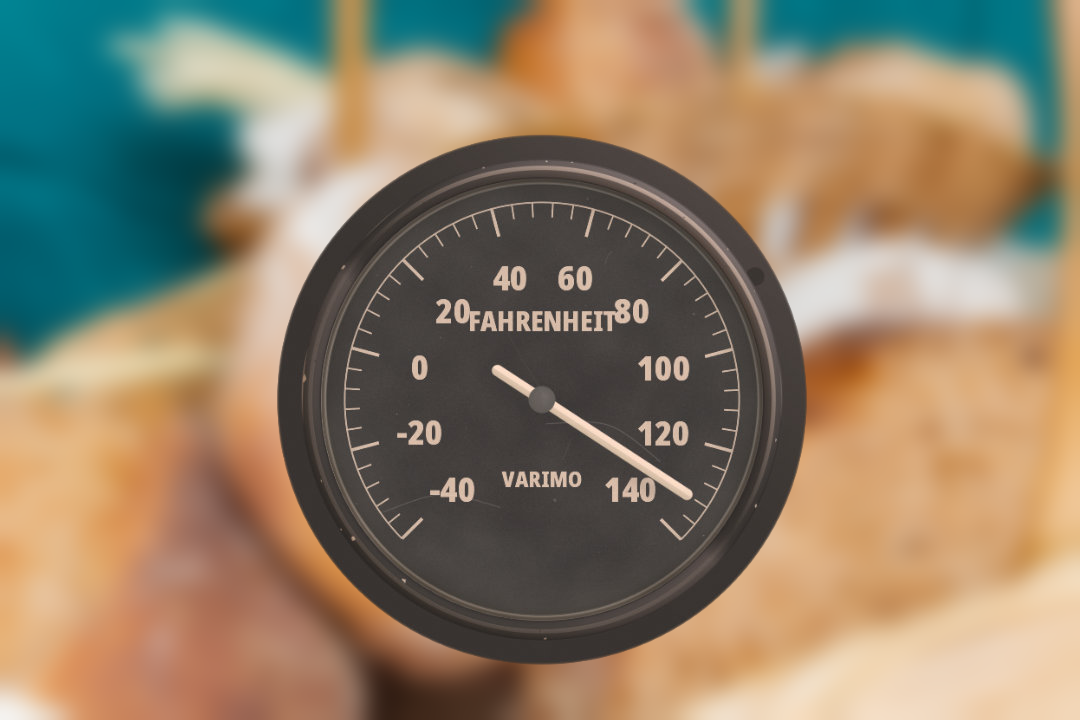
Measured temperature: 132 °F
